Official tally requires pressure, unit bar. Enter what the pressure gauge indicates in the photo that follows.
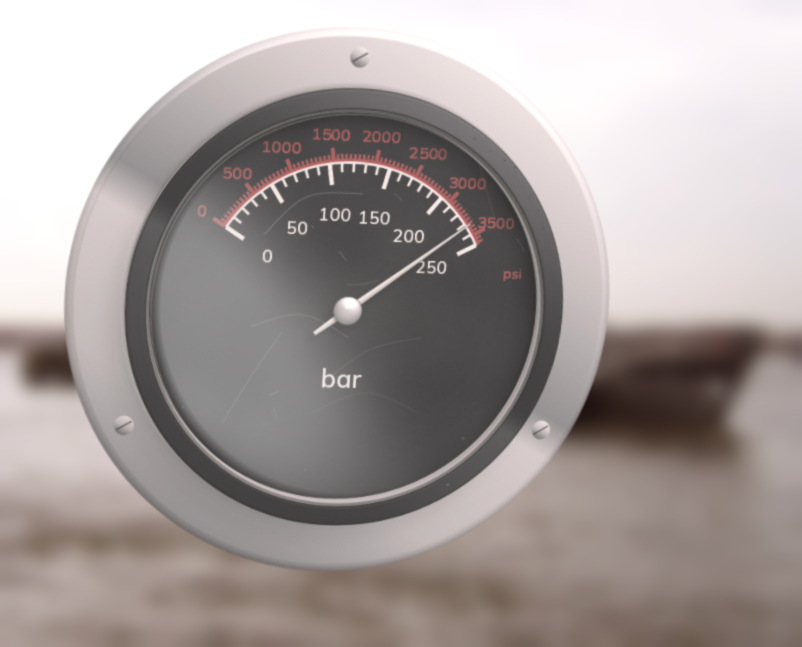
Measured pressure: 230 bar
